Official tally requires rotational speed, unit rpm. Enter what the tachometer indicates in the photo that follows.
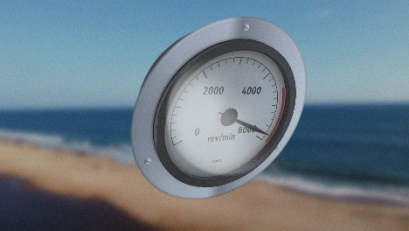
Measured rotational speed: 5800 rpm
